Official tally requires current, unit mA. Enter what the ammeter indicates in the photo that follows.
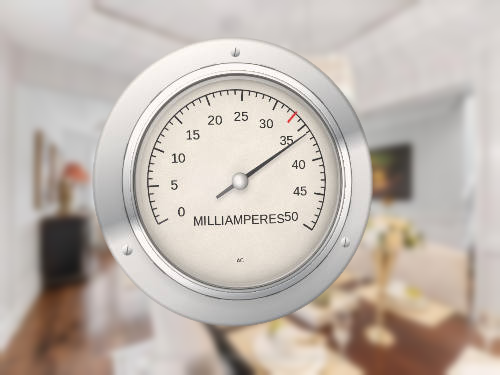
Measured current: 36 mA
